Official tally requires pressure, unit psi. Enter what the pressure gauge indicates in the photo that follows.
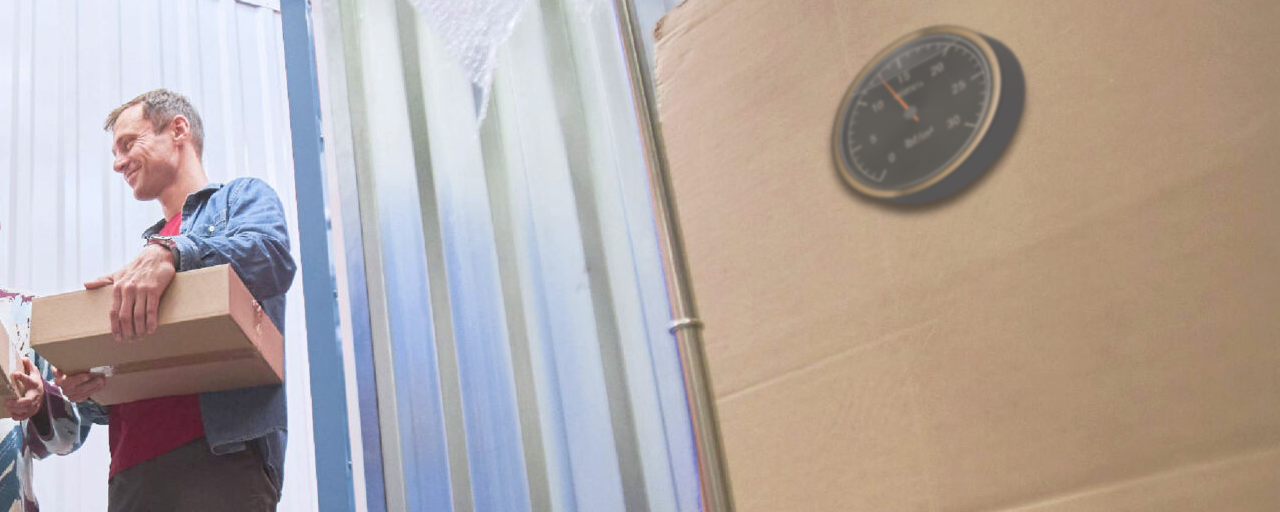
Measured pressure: 13 psi
